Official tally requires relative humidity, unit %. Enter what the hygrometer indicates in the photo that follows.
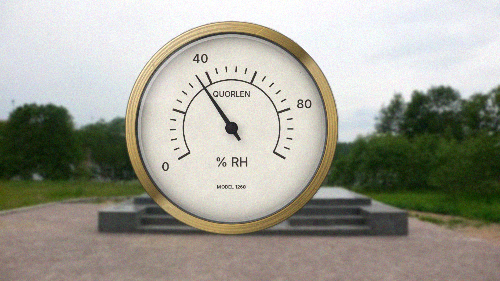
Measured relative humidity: 36 %
